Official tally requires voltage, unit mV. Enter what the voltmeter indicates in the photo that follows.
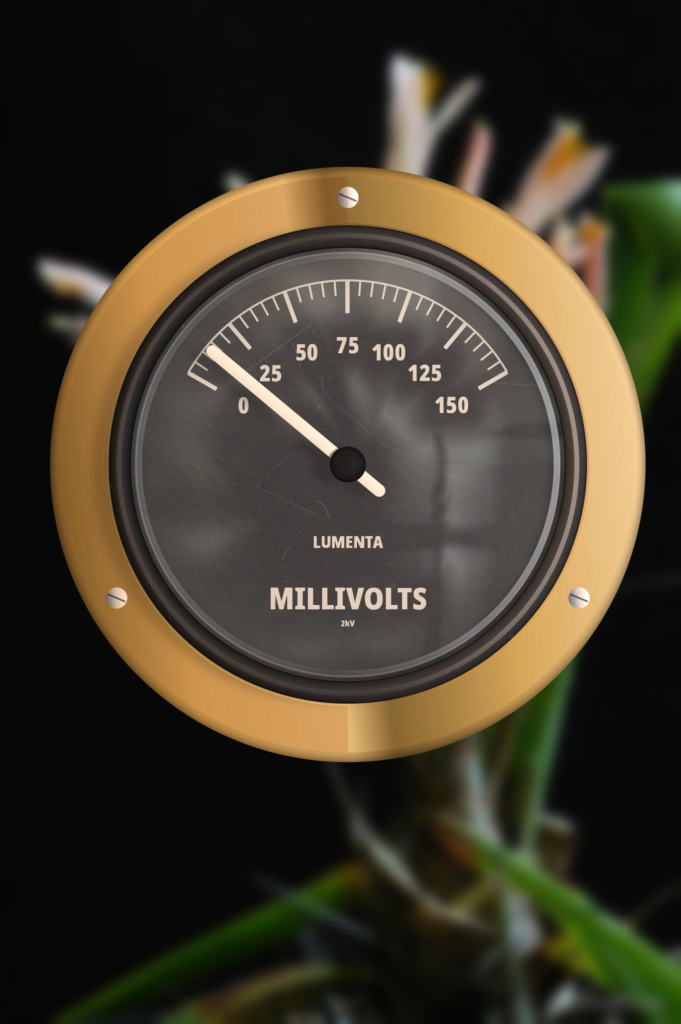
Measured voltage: 12.5 mV
